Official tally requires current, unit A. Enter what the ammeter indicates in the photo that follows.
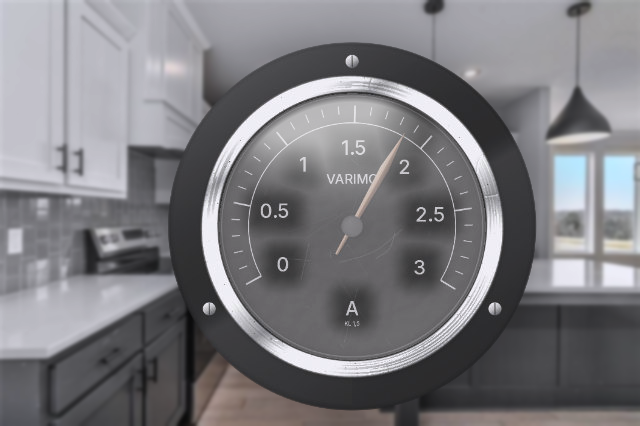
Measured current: 1.85 A
